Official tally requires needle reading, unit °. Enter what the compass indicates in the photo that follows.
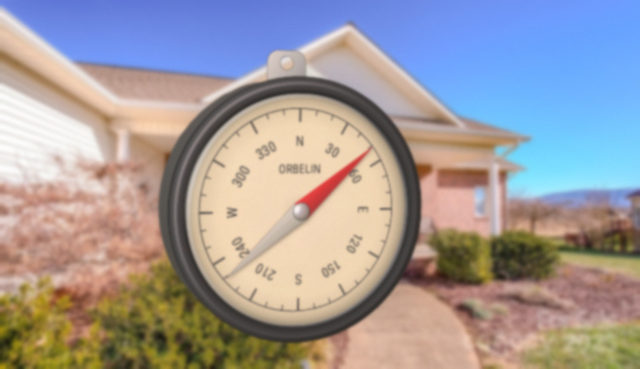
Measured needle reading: 50 °
